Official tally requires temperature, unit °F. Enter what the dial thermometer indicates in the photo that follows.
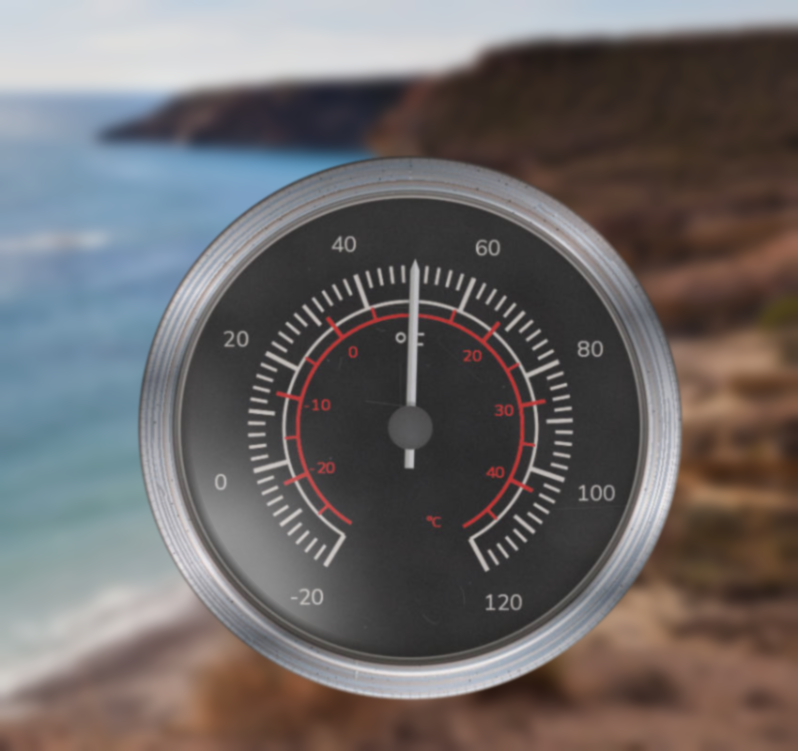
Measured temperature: 50 °F
